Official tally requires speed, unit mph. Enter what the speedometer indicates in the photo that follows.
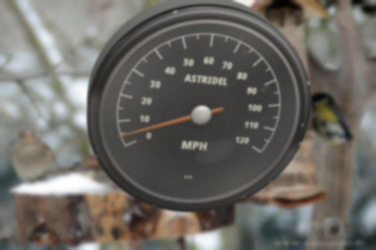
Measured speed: 5 mph
